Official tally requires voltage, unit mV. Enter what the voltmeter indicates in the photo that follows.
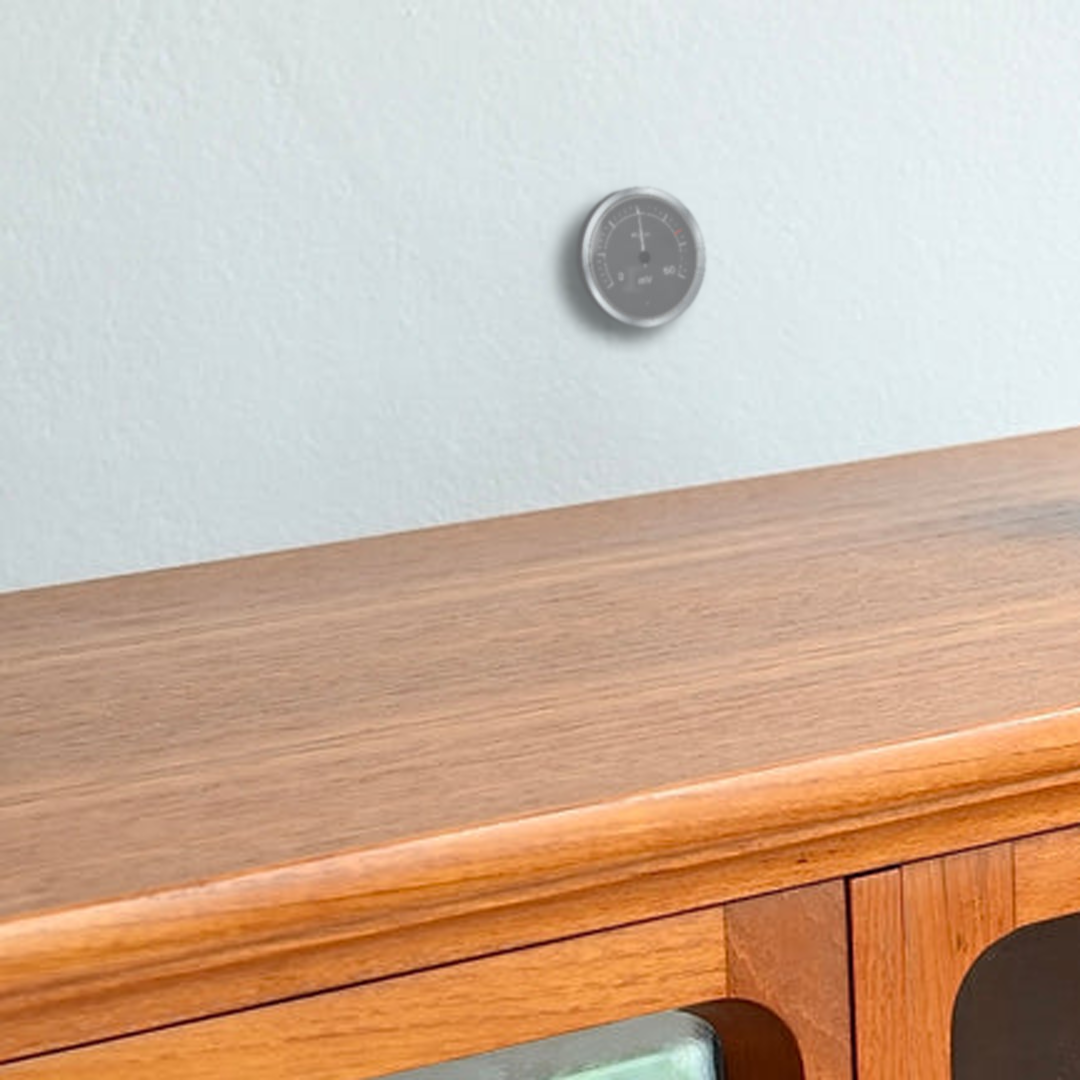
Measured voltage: 30 mV
